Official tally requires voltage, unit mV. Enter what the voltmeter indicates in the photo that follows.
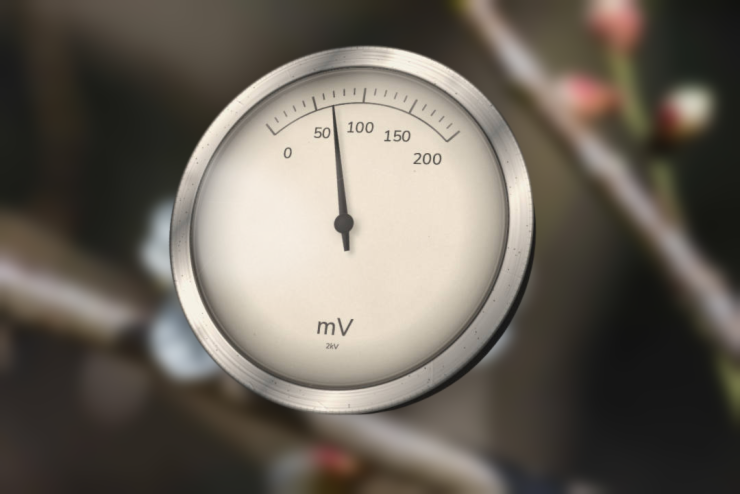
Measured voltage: 70 mV
